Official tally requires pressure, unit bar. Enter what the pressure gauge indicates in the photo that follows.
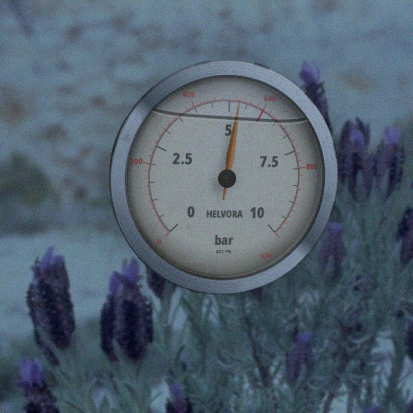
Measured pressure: 5.25 bar
